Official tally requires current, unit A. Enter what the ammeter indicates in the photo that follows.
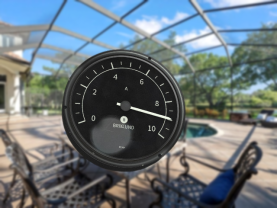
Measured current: 9 A
